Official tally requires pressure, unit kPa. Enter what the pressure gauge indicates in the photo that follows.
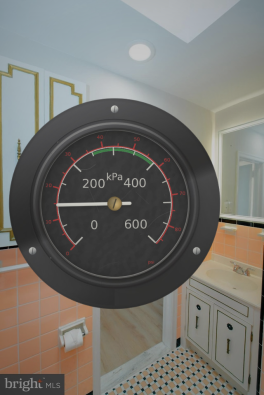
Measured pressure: 100 kPa
